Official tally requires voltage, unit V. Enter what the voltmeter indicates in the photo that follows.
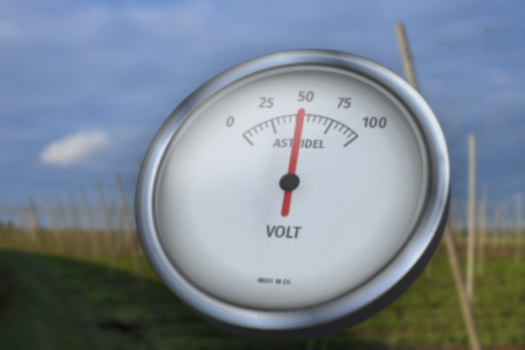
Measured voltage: 50 V
